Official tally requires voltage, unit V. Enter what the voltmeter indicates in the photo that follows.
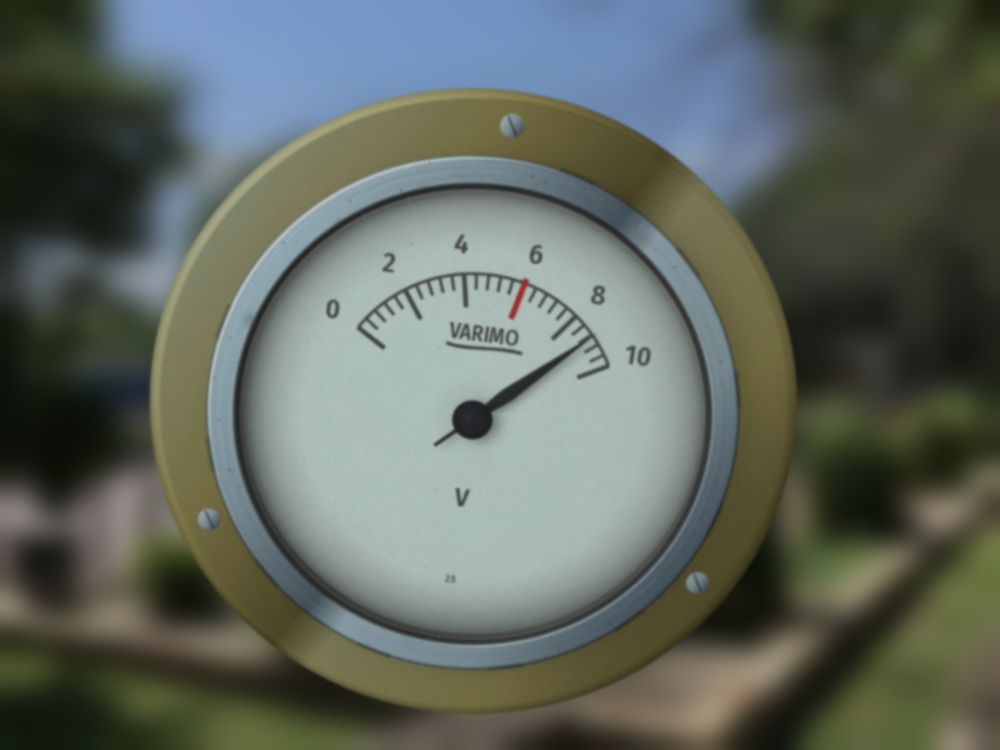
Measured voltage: 8.8 V
